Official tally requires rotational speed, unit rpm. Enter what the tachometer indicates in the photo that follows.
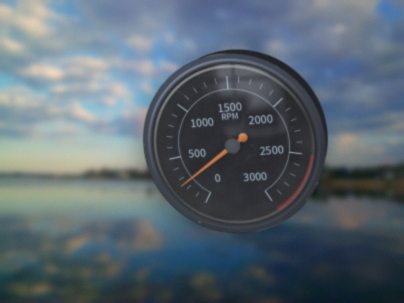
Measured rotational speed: 250 rpm
